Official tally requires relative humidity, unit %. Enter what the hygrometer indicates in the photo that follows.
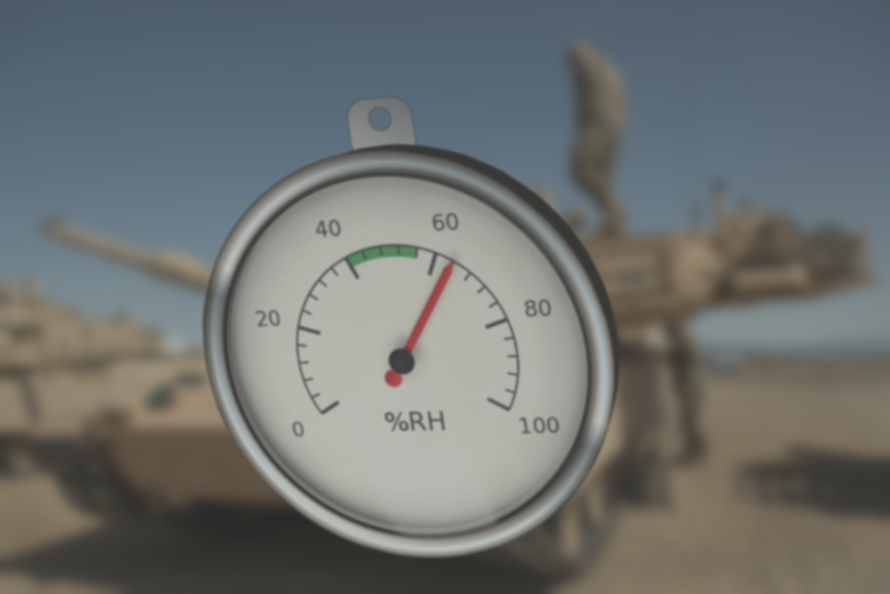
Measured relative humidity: 64 %
